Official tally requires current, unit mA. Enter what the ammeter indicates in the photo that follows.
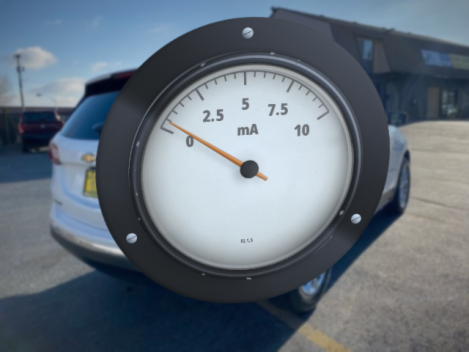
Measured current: 0.5 mA
